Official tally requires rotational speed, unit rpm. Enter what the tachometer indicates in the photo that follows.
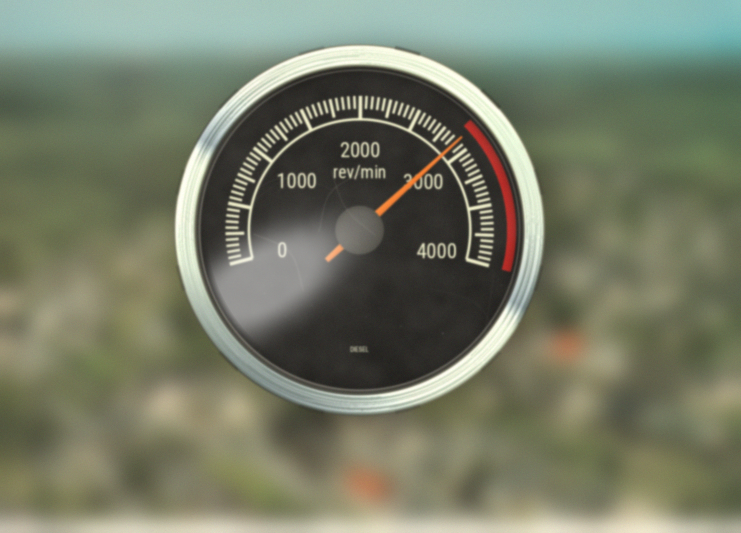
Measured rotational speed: 2900 rpm
